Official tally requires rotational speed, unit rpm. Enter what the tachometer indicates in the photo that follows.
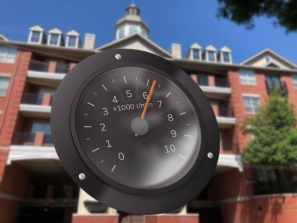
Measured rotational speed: 6250 rpm
